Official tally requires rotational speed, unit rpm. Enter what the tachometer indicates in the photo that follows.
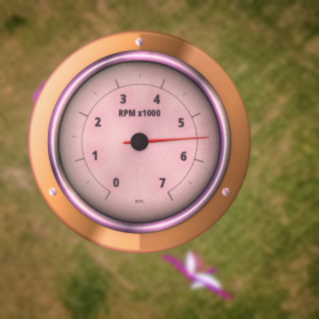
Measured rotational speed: 5500 rpm
